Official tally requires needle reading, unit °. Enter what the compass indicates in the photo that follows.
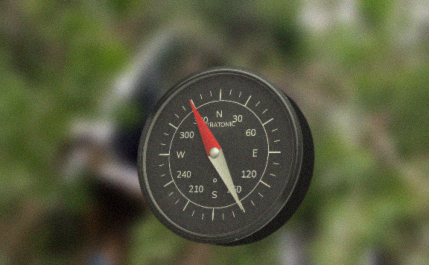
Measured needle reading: 330 °
